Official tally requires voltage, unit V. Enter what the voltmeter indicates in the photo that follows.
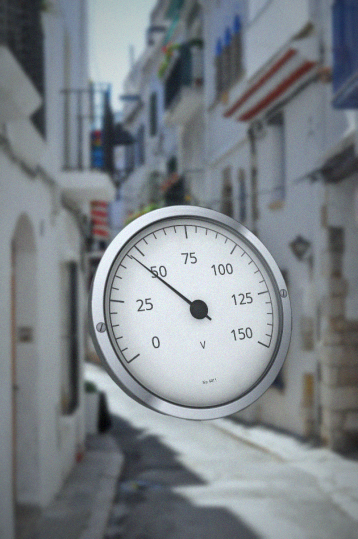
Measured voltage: 45 V
